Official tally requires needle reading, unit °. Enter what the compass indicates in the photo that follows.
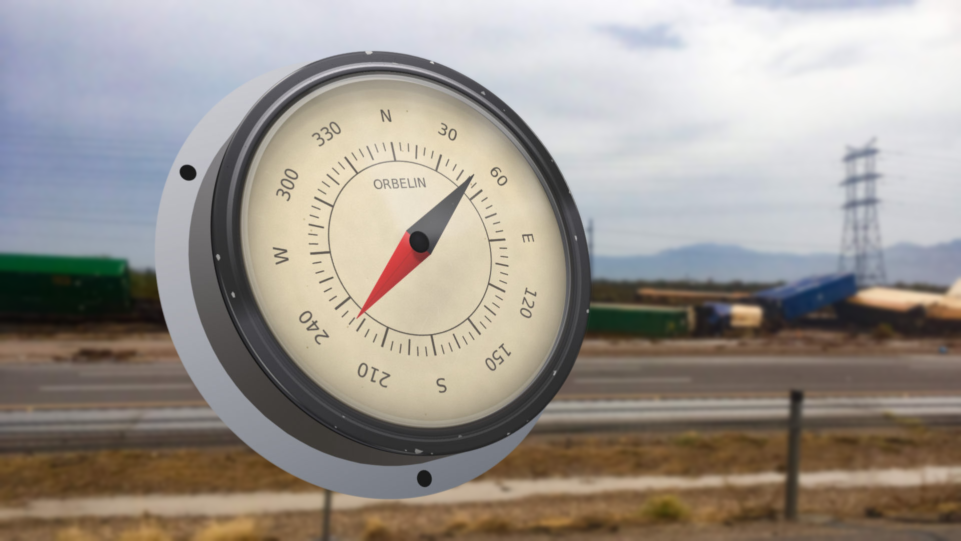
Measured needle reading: 230 °
